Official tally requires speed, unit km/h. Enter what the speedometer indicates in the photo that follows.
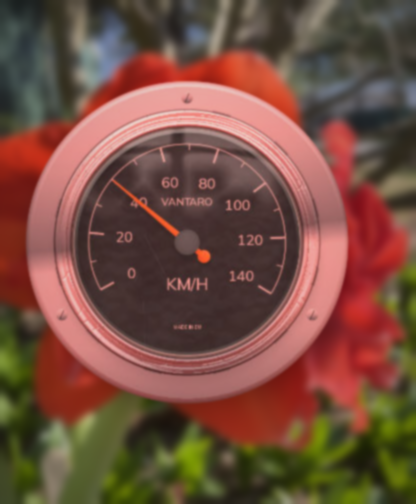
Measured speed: 40 km/h
